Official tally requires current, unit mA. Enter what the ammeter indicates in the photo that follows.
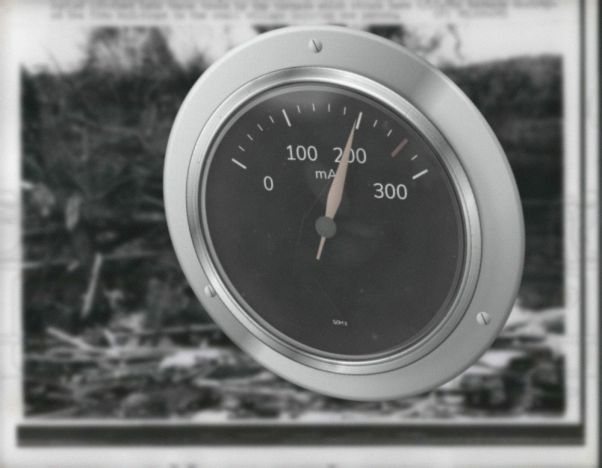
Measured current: 200 mA
